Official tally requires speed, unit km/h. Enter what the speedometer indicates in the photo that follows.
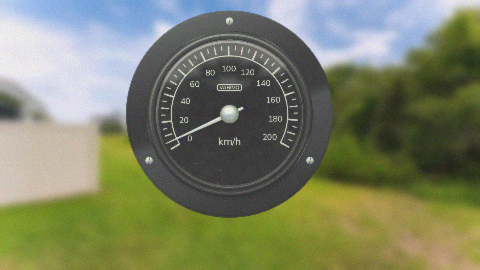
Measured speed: 5 km/h
